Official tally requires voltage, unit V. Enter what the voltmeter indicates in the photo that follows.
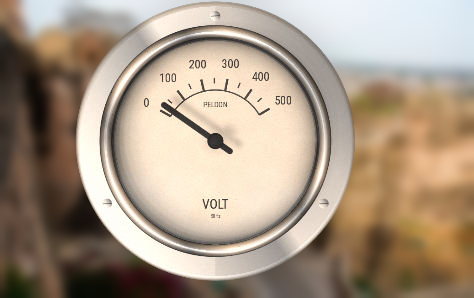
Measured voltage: 25 V
